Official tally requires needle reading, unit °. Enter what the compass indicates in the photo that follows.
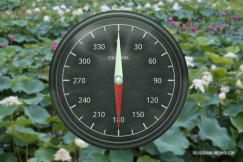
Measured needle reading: 180 °
